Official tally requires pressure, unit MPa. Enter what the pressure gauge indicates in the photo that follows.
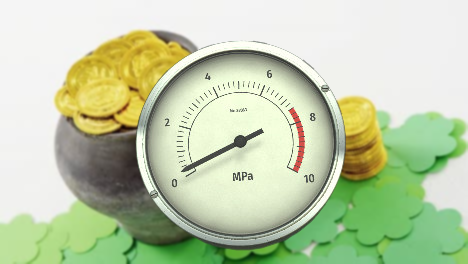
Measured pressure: 0.2 MPa
